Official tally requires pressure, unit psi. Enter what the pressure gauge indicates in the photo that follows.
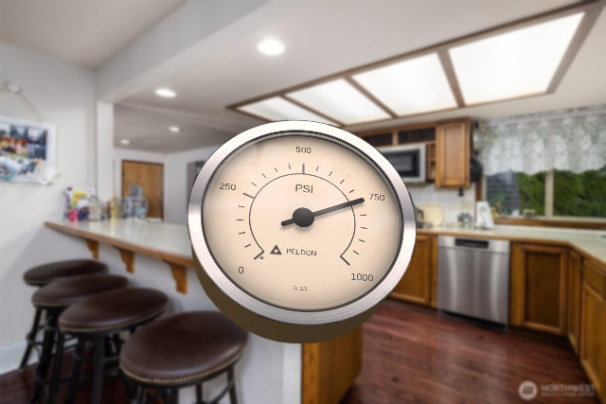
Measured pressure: 750 psi
